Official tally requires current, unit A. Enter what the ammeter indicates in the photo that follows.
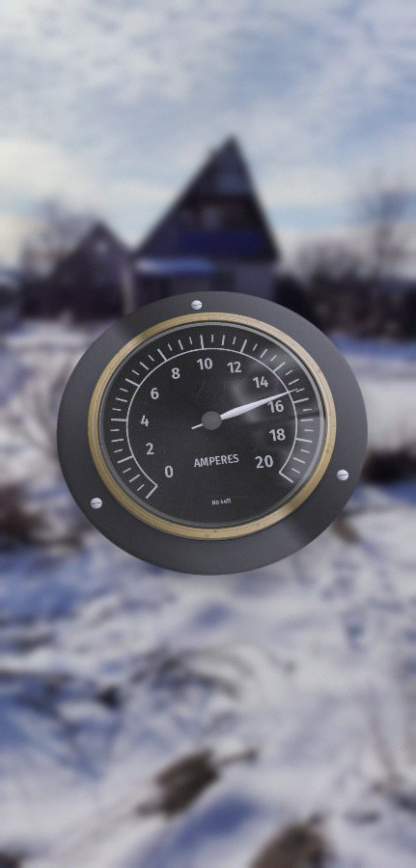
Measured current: 15.5 A
